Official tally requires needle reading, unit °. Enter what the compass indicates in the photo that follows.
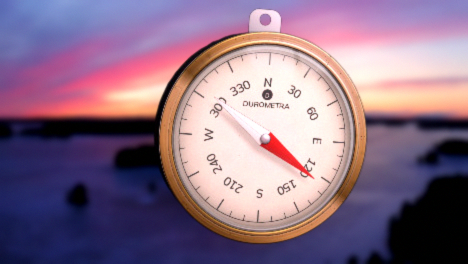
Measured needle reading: 125 °
